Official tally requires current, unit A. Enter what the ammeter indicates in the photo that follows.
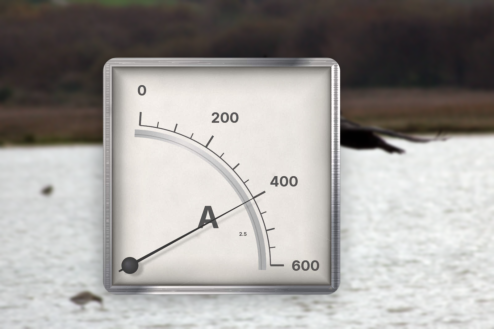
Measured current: 400 A
